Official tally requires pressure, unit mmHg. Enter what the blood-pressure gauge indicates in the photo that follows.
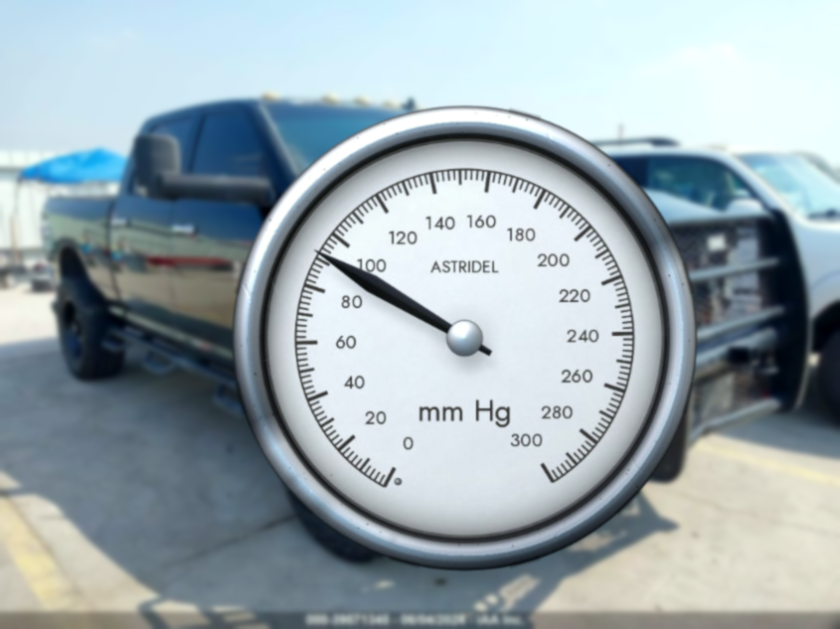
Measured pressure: 92 mmHg
